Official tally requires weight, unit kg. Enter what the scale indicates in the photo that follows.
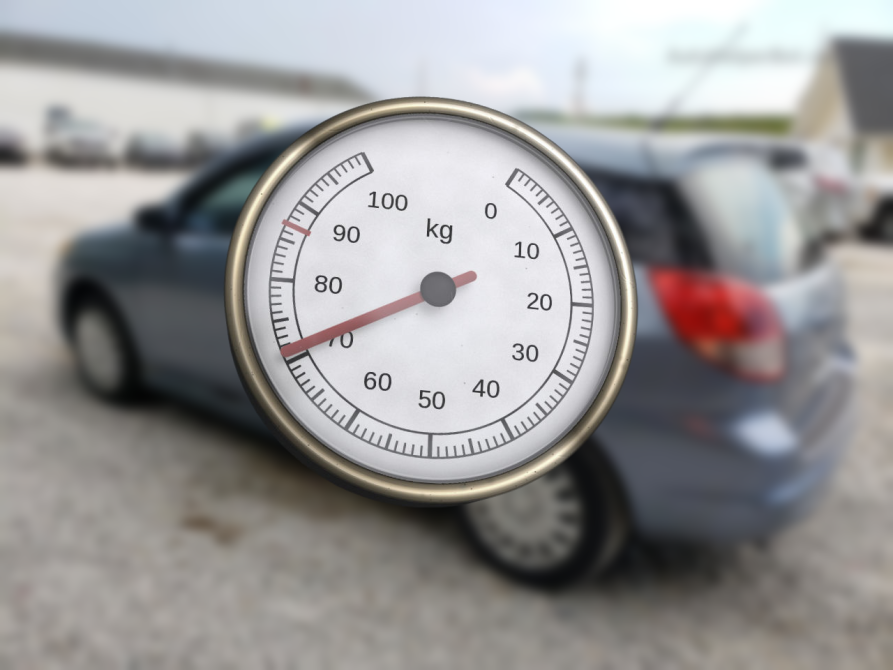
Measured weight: 71 kg
